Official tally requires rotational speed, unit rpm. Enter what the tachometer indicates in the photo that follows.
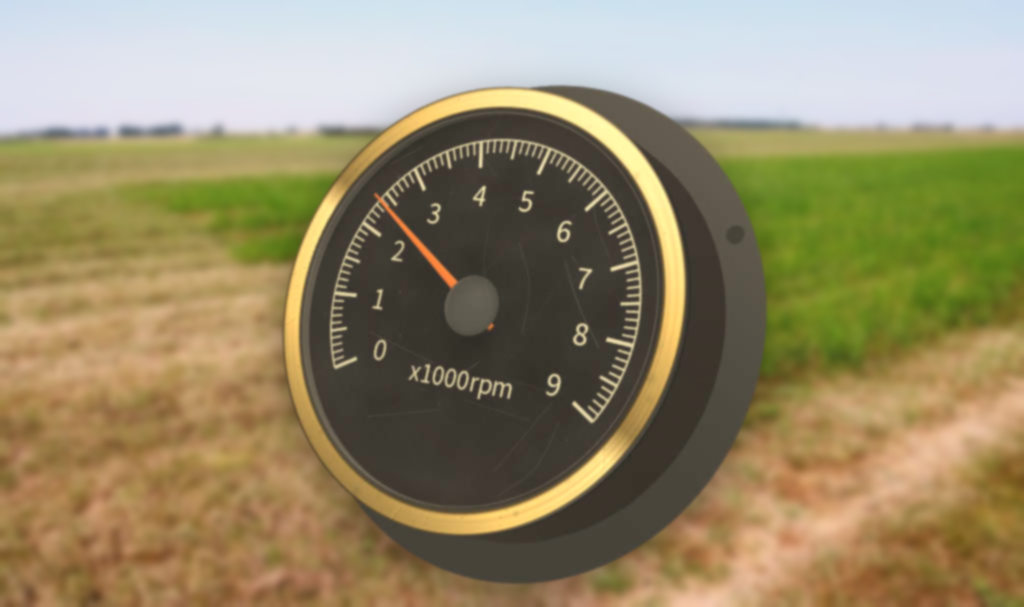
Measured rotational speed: 2400 rpm
